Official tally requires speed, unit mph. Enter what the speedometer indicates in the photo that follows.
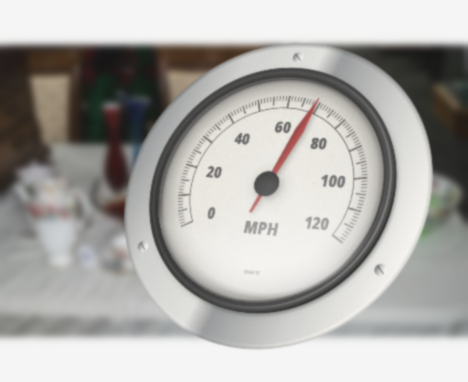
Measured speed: 70 mph
